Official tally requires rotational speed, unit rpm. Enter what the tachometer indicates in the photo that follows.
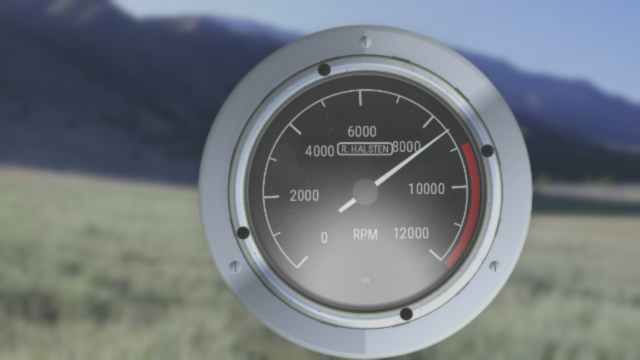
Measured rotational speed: 8500 rpm
